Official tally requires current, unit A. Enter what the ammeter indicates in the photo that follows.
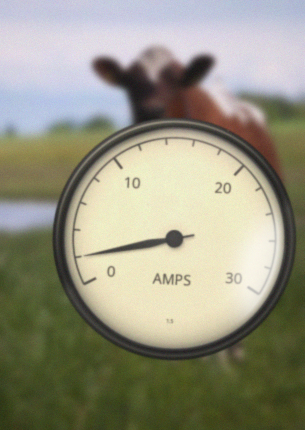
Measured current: 2 A
